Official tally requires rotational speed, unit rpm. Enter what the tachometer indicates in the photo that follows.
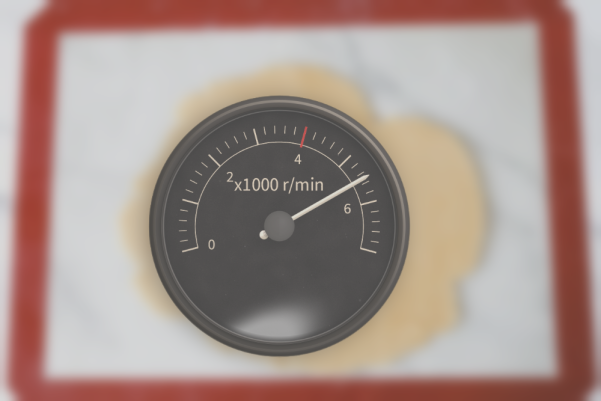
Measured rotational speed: 5500 rpm
